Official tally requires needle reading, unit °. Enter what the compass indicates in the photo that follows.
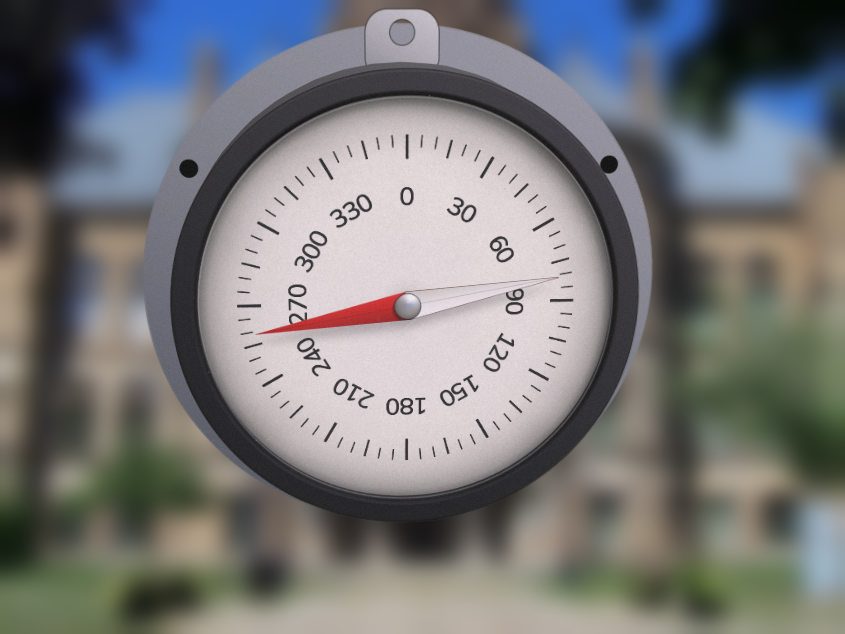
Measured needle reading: 260 °
